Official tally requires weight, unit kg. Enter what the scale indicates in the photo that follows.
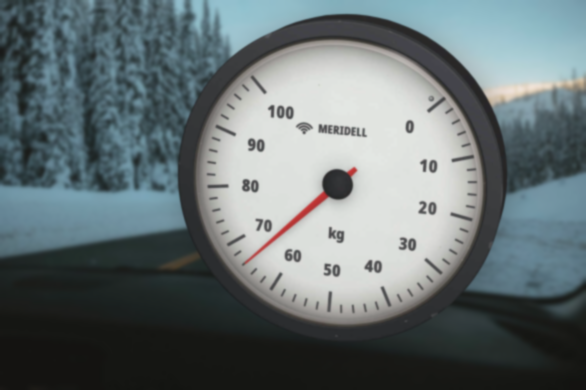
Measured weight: 66 kg
